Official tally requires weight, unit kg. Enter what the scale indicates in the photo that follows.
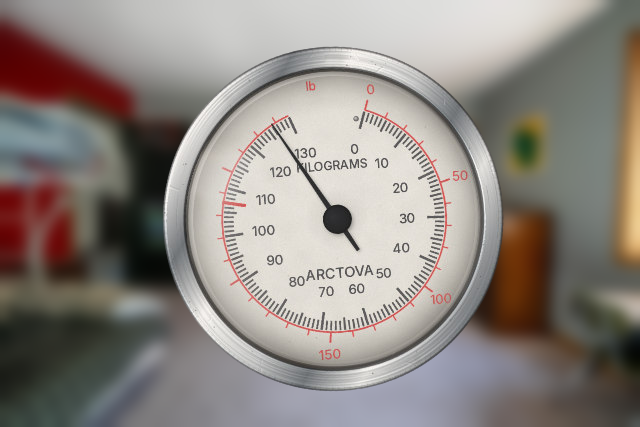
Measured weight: 126 kg
